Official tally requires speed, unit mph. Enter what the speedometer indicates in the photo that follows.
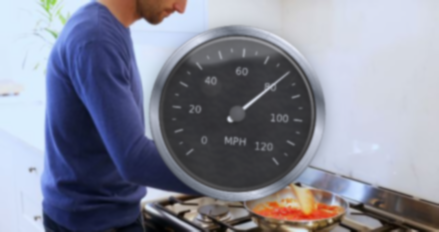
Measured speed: 80 mph
